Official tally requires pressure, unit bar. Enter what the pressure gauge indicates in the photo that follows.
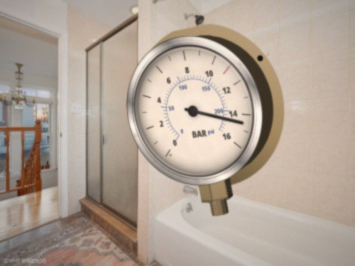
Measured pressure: 14.5 bar
